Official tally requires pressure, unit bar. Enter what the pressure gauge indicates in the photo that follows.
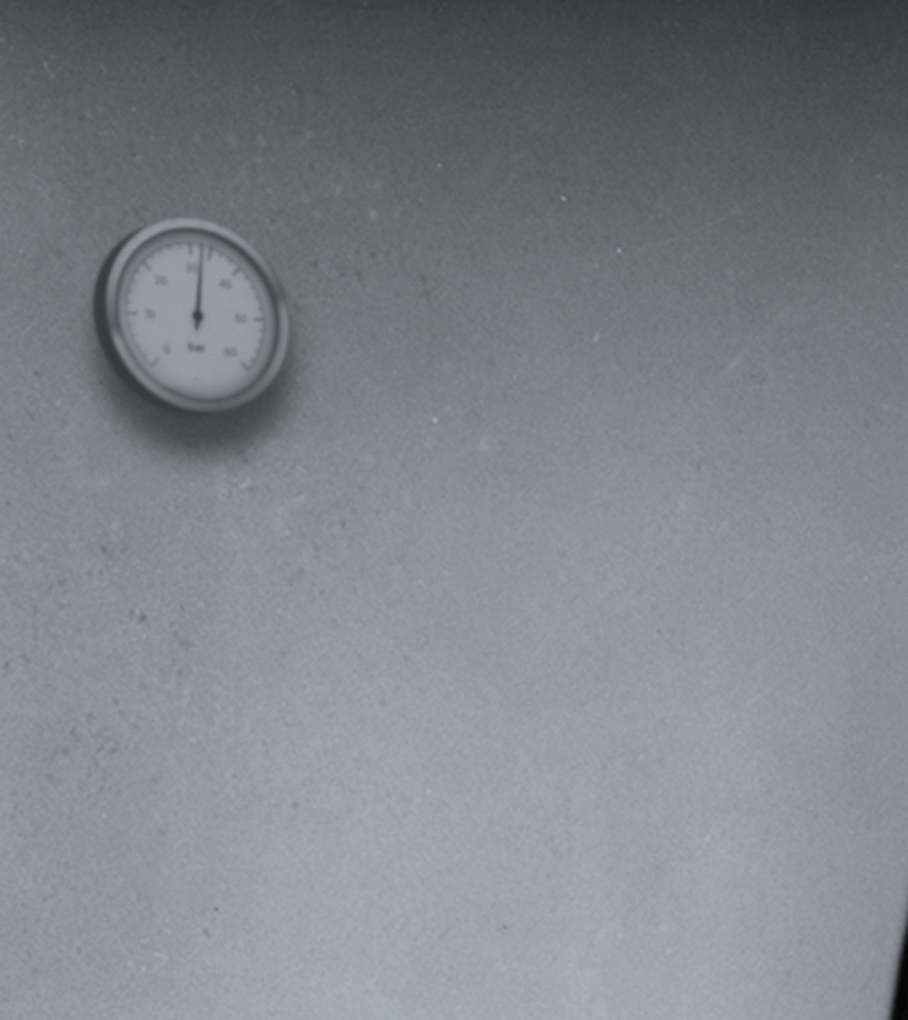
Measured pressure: 32 bar
